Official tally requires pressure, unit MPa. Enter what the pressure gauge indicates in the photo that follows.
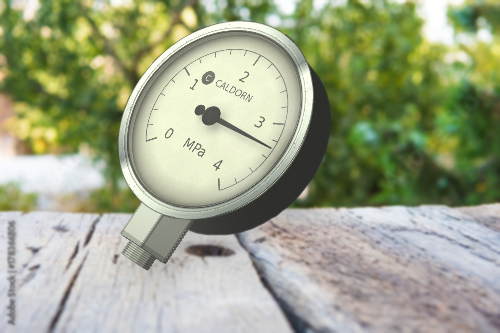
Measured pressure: 3.3 MPa
